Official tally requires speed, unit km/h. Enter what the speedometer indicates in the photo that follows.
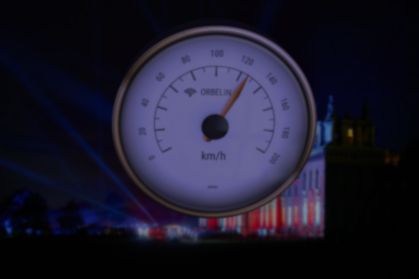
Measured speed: 125 km/h
